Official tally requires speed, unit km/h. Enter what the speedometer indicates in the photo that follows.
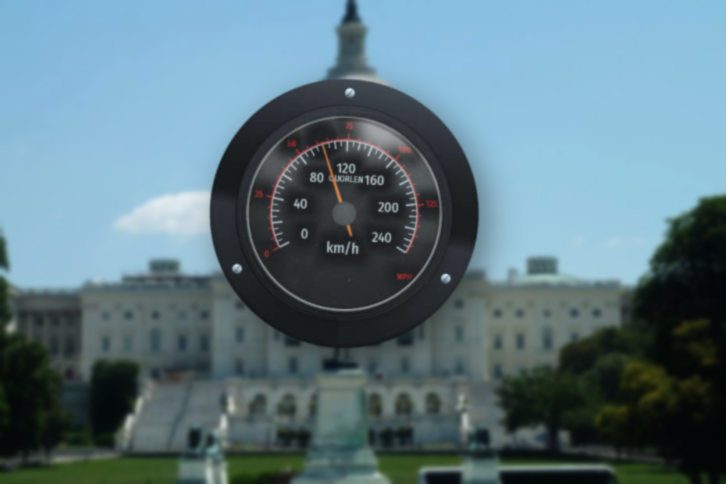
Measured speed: 100 km/h
